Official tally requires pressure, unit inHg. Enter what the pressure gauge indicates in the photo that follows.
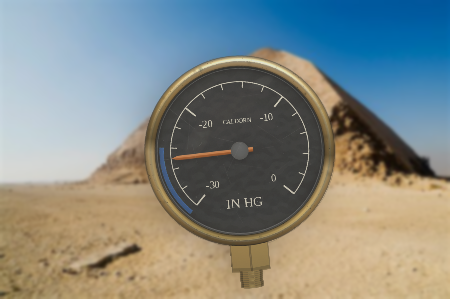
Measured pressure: -25 inHg
